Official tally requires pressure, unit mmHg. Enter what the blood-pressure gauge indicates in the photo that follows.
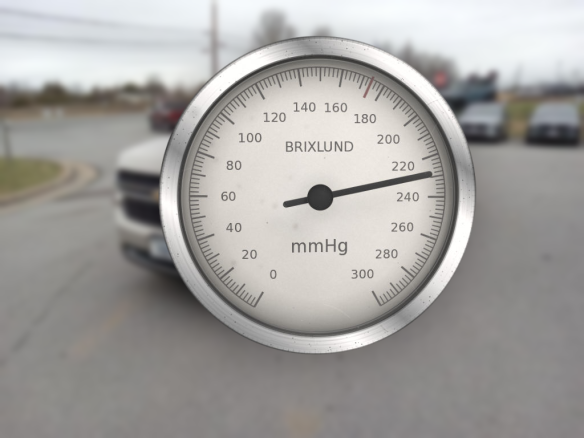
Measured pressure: 228 mmHg
